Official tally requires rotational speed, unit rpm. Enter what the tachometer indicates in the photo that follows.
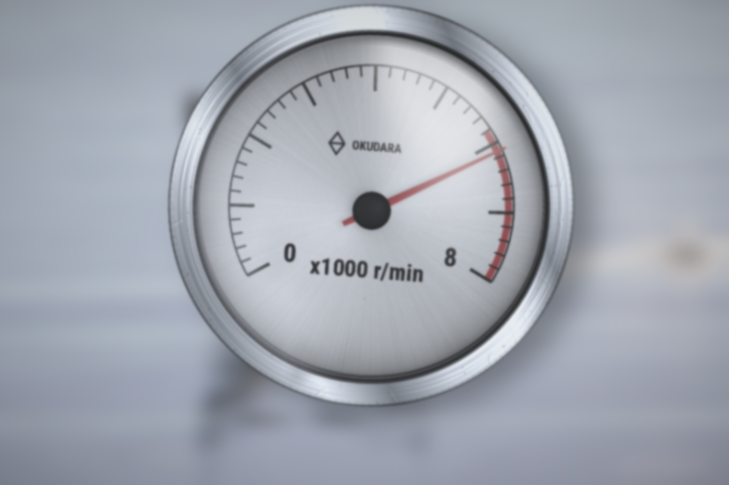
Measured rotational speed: 6100 rpm
